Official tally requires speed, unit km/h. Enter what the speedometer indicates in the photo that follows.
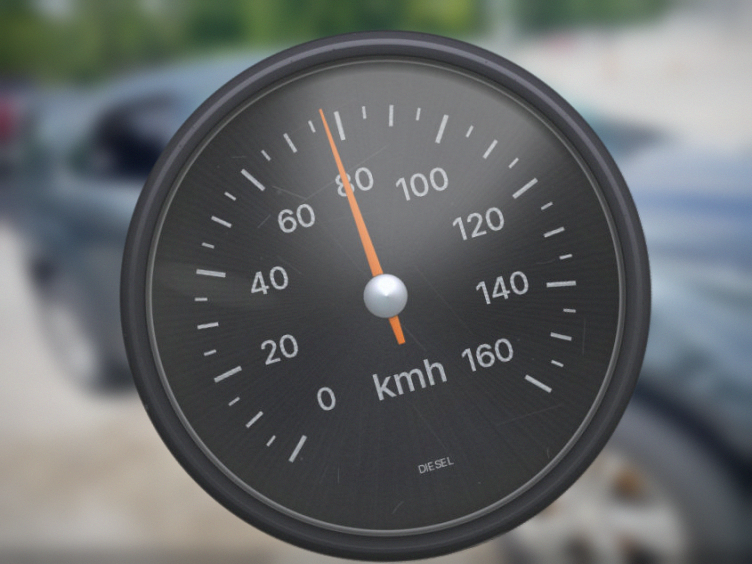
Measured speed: 77.5 km/h
